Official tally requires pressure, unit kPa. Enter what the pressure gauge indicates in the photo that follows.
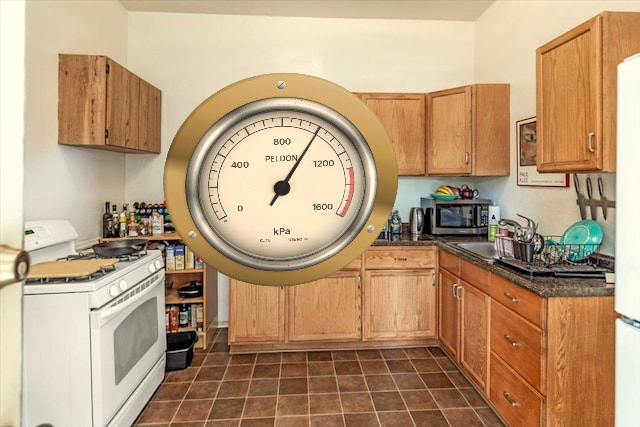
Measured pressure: 1000 kPa
